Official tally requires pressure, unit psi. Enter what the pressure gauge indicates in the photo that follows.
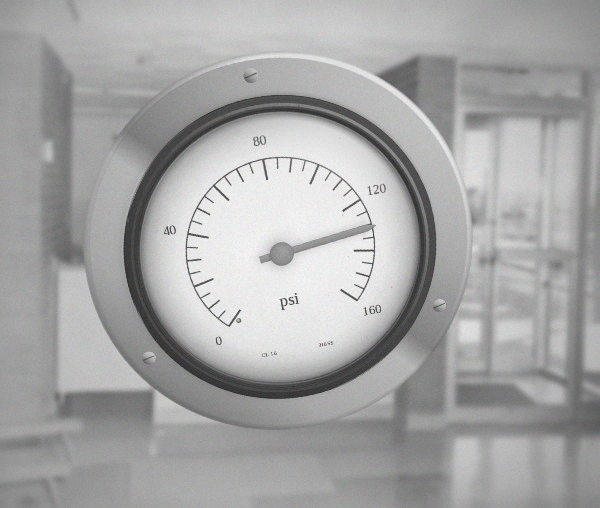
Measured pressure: 130 psi
